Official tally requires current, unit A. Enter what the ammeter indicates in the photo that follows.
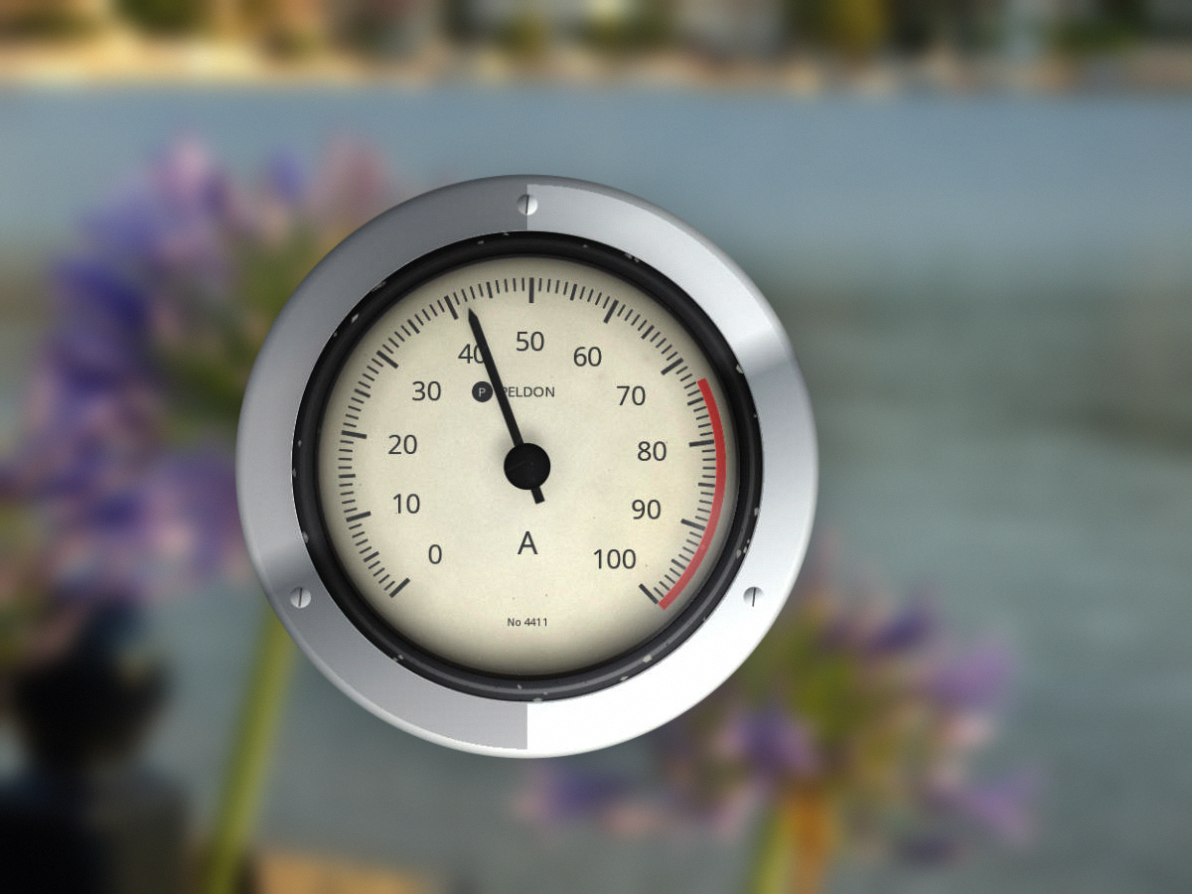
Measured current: 42 A
